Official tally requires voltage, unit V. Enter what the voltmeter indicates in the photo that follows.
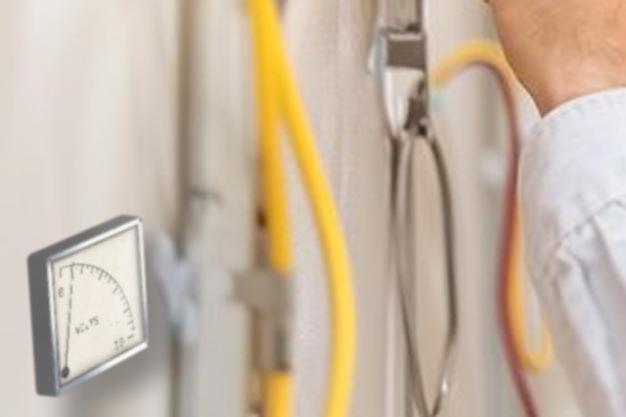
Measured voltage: 1 V
